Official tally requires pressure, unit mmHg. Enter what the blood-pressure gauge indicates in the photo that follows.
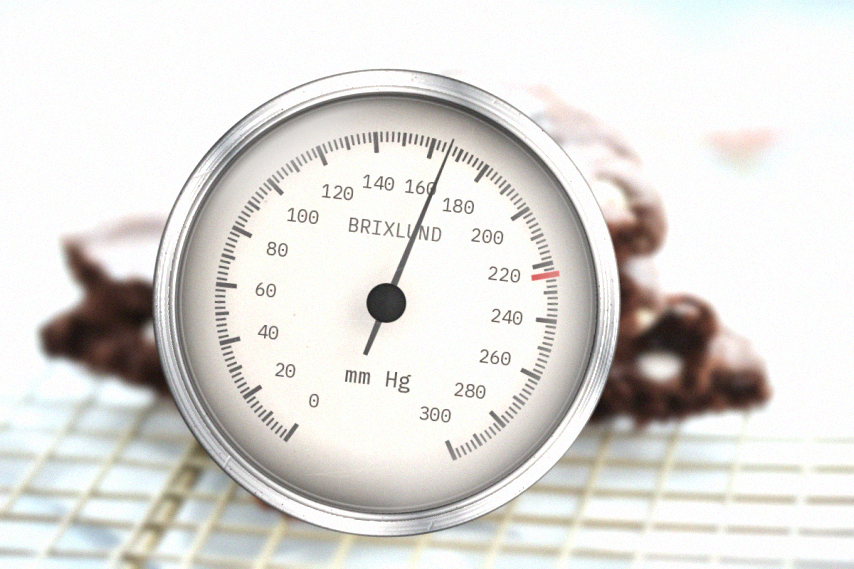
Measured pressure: 166 mmHg
